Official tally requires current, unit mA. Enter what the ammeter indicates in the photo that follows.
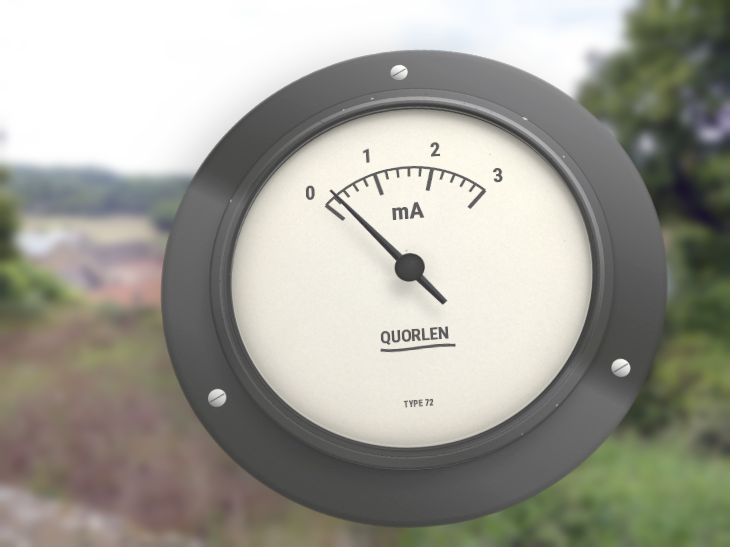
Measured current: 0.2 mA
